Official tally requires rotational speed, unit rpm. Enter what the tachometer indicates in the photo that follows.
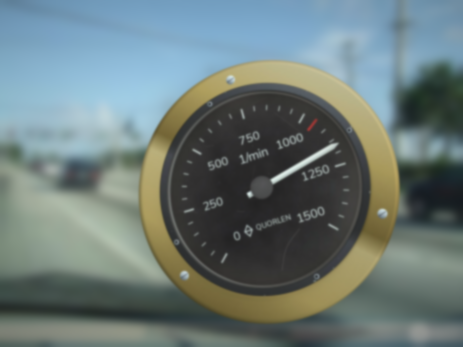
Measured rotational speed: 1175 rpm
